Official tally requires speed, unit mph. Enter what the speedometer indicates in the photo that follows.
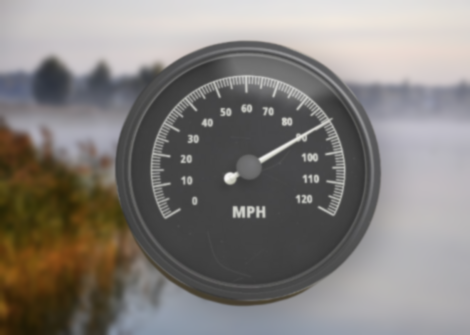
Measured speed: 90 mph
